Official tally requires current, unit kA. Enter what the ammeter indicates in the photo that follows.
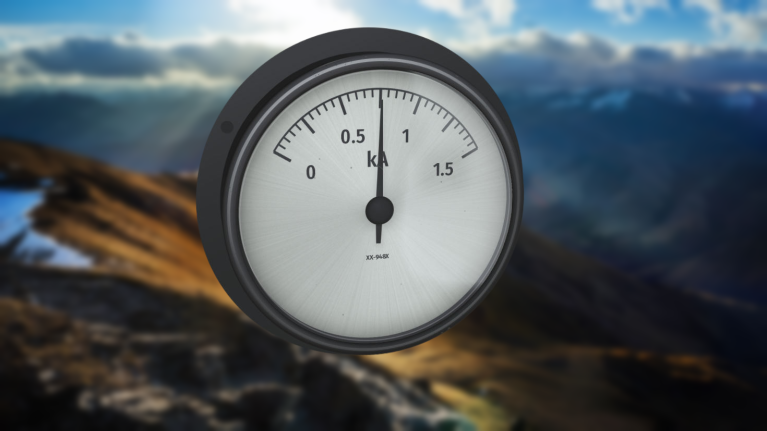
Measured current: 0.75 kA
